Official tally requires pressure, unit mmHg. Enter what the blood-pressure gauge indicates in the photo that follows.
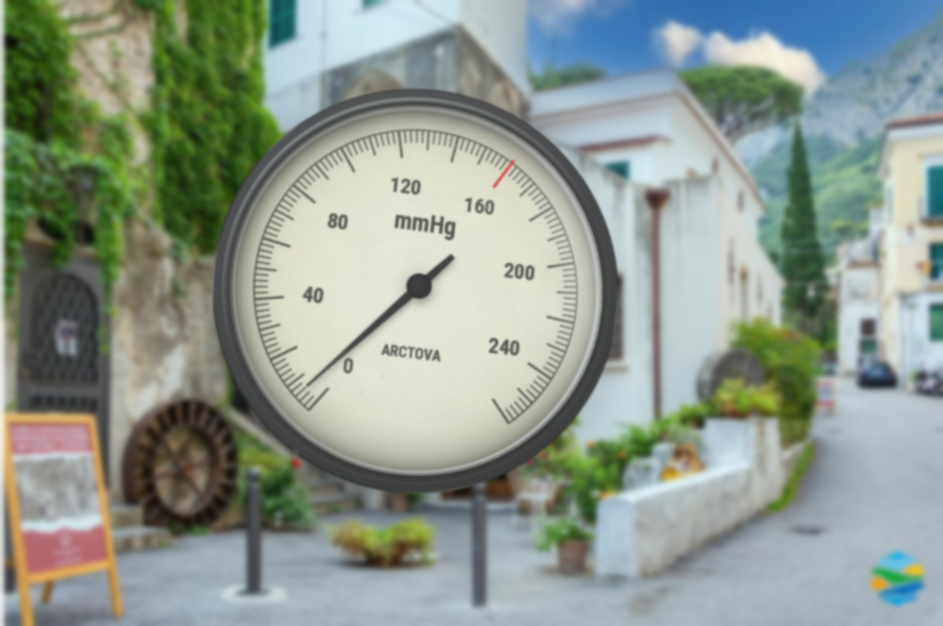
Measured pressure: 6 mmHg
